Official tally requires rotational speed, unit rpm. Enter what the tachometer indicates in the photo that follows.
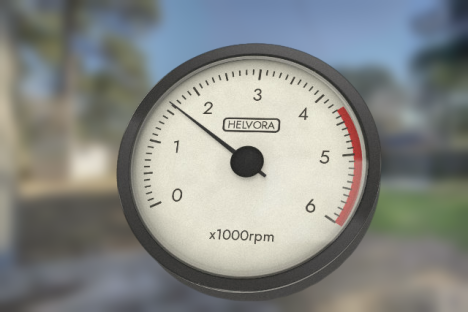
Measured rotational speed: 1600 rpm
